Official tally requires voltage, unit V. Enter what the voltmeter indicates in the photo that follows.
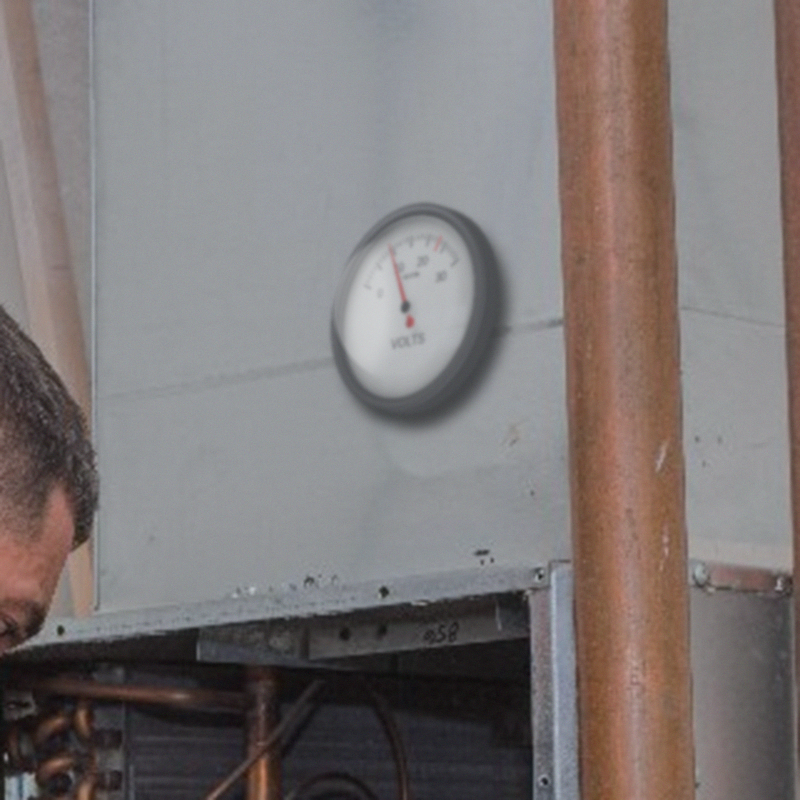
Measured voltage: 10 V
